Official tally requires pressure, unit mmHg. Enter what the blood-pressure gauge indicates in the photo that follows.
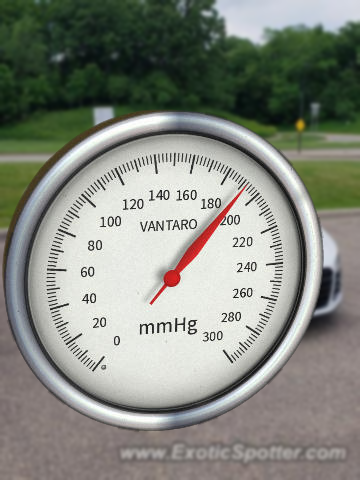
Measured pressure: 190 mmHg
